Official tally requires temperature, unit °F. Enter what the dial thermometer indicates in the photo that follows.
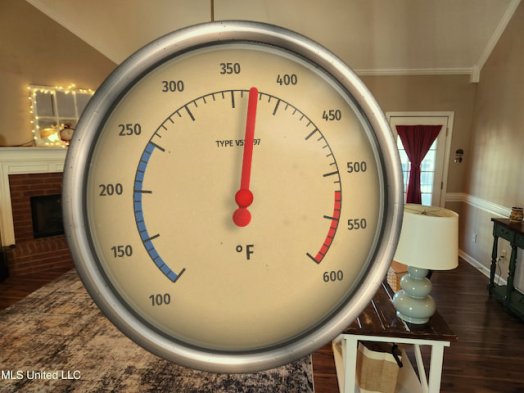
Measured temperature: 370 °F
